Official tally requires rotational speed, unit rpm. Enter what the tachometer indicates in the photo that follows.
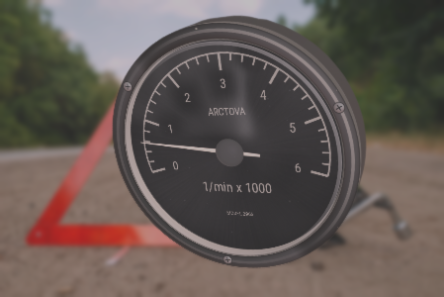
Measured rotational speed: 600 rpm
